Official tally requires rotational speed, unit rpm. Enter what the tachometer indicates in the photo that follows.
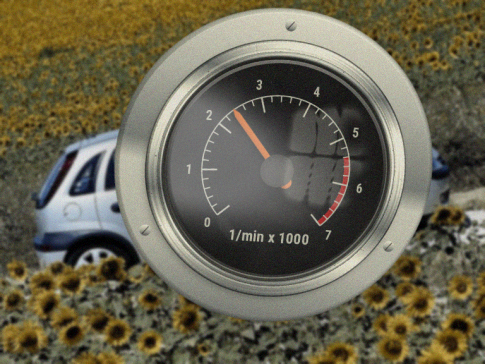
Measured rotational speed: 2400 rpm
